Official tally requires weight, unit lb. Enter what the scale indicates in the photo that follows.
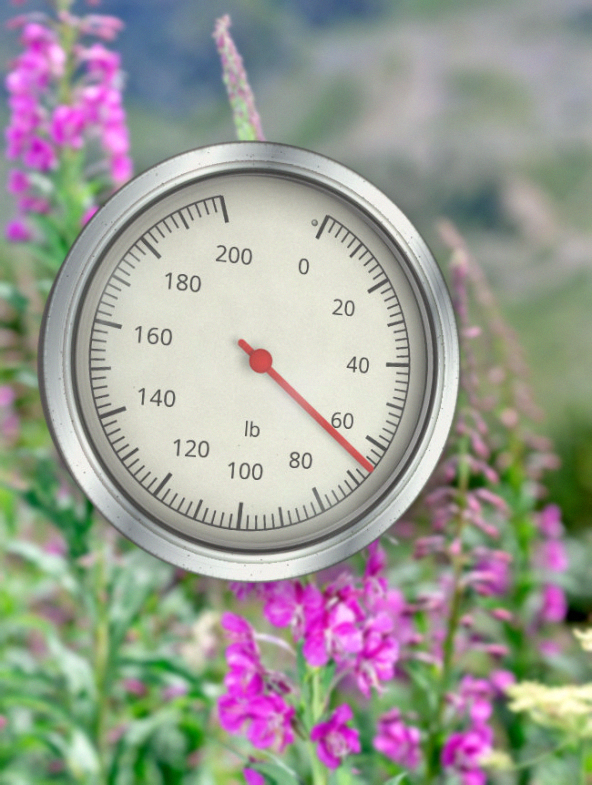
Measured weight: 66 lb
